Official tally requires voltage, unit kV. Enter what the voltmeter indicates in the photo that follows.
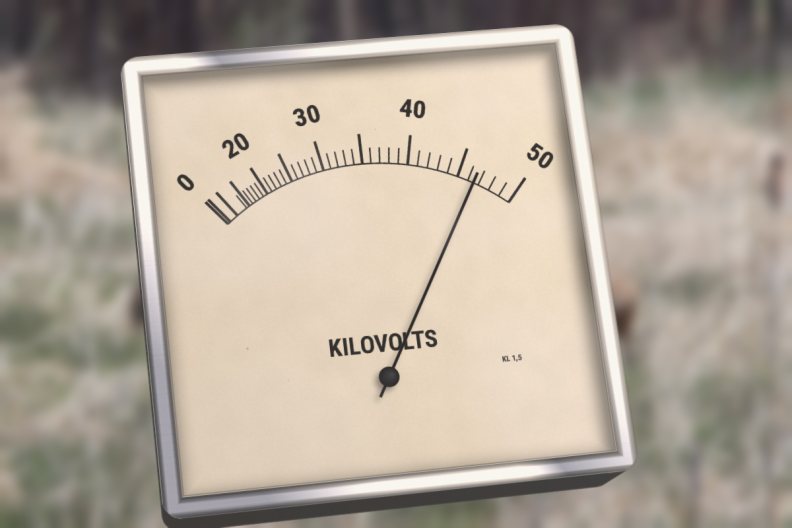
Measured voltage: 46.5 kV
